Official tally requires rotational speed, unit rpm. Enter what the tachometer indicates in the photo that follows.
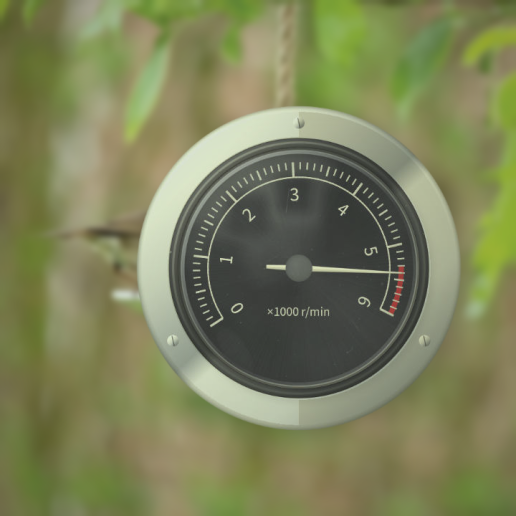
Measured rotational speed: 5400 rpm
